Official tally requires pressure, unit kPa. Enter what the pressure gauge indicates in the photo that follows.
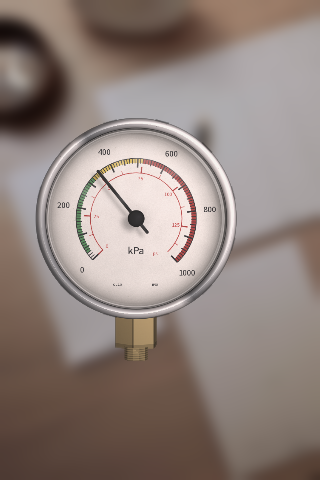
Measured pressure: 350 kPa
